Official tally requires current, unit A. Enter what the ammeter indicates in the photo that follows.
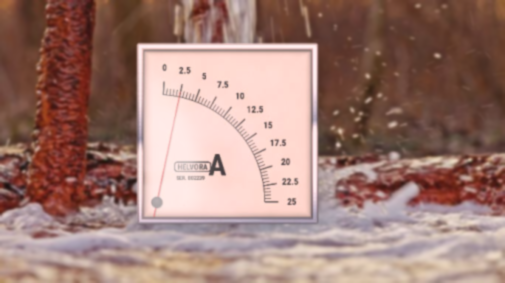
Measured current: 2.5 A
